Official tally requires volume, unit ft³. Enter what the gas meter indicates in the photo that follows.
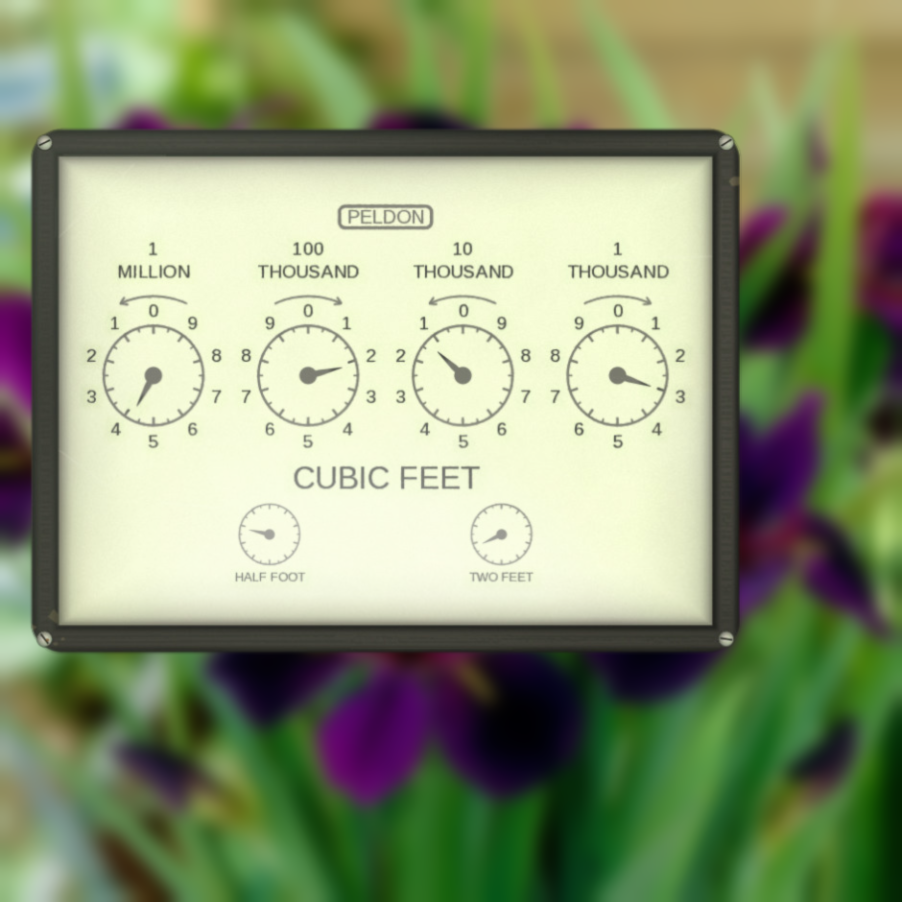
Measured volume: 421300 ft³
